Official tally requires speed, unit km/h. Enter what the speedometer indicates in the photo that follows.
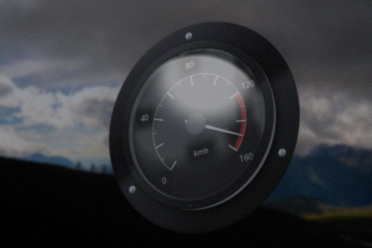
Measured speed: 150 km/h
